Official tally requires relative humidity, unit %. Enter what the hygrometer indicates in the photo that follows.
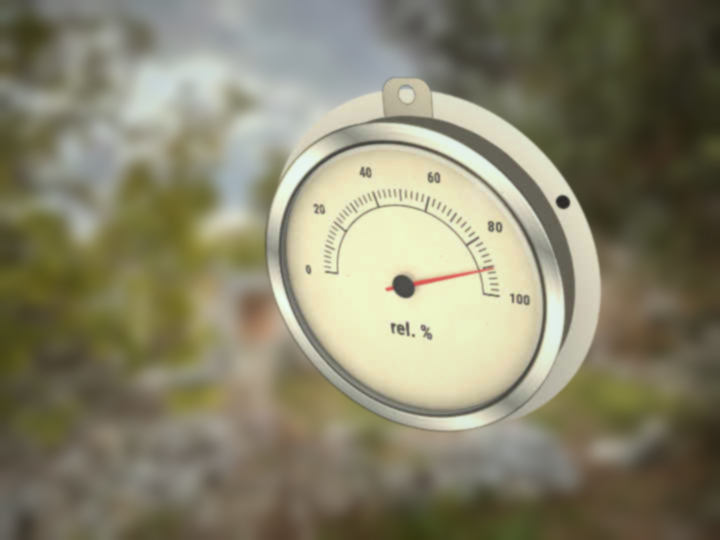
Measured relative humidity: 90 %
